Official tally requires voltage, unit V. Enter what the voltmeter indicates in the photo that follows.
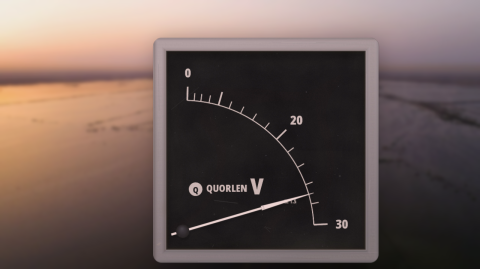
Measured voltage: 27 V
